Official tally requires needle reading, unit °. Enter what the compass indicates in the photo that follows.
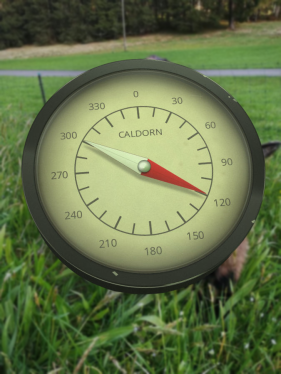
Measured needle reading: 120 °
